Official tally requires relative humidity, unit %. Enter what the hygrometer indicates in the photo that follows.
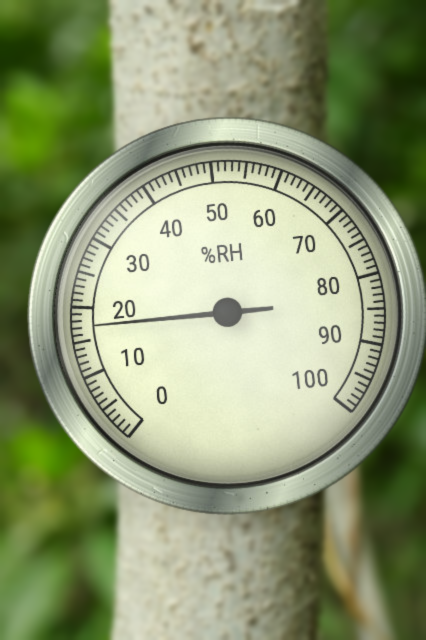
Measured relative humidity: 17 %
